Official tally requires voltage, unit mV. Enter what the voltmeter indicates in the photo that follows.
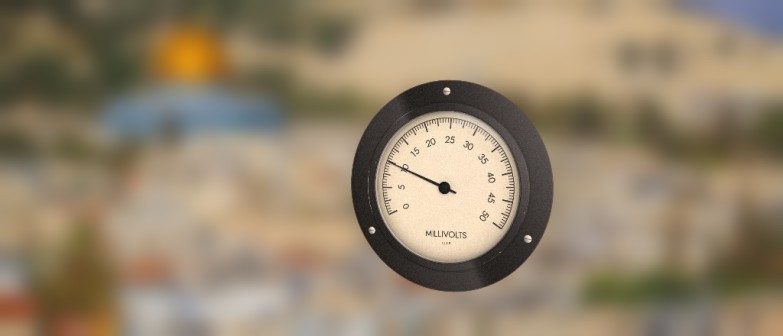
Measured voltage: 10 mV
